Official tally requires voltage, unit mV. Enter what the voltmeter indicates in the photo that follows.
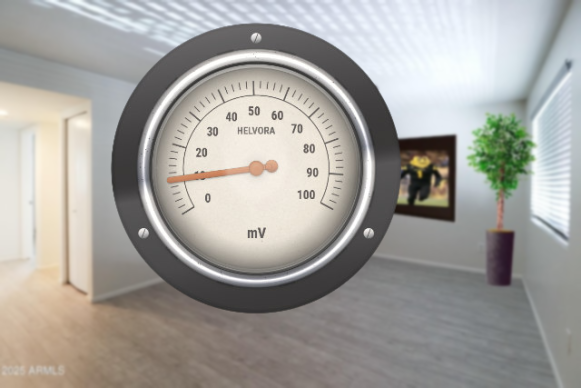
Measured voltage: 10 mV
